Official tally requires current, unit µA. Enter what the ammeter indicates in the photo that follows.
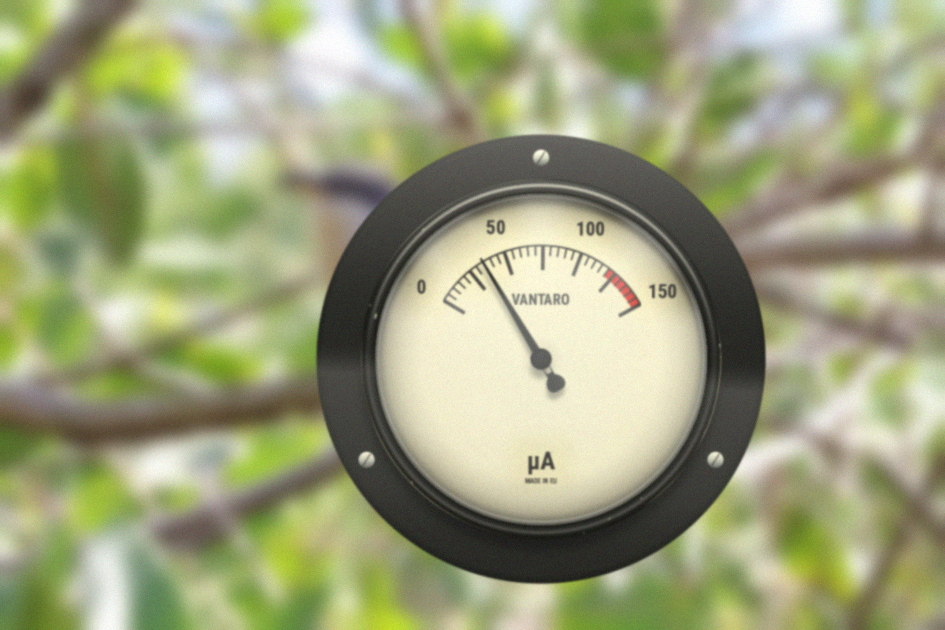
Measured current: 35 µA
